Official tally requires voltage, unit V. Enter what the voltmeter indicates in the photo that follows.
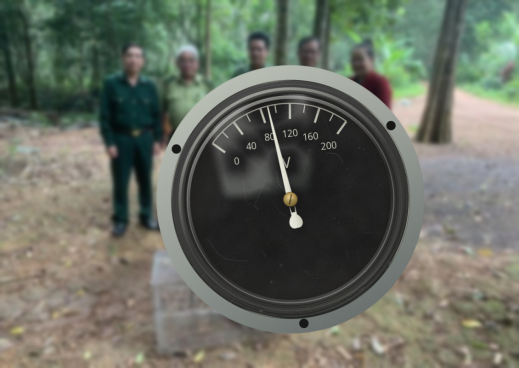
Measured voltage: 90 V
